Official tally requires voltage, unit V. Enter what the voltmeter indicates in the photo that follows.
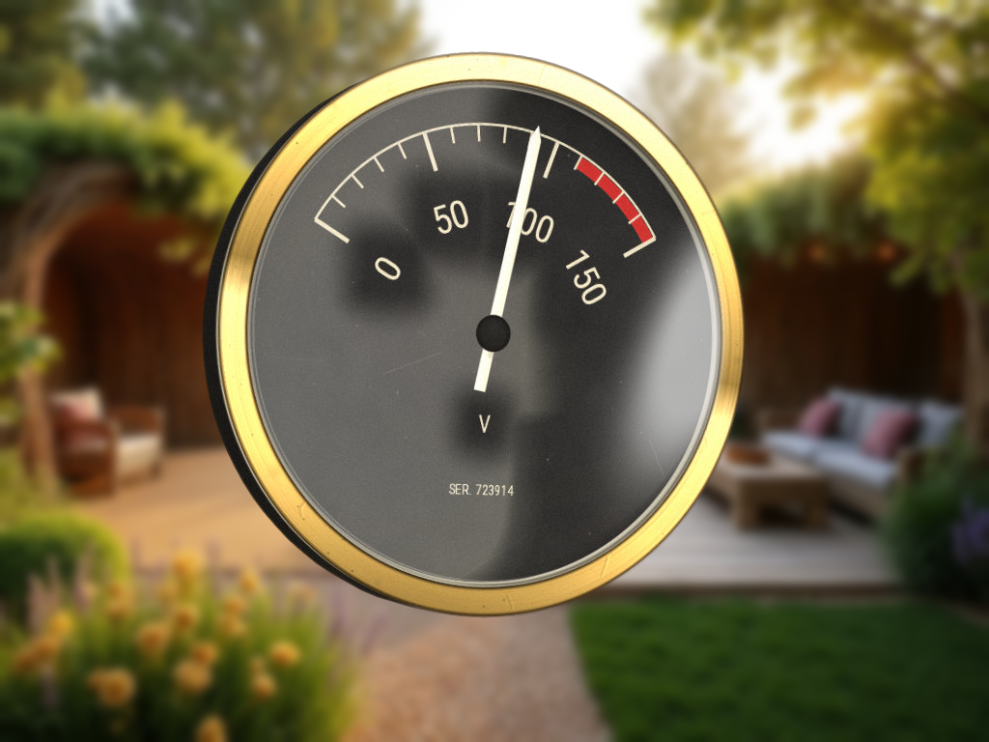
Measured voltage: 90 V
